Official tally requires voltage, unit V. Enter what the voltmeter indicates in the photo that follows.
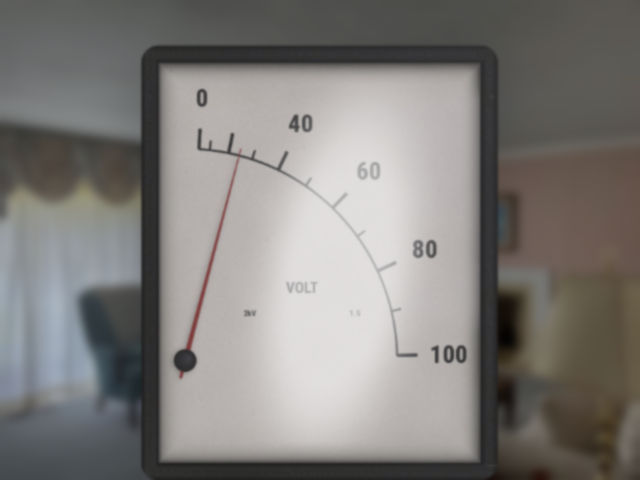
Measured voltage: 25 V
